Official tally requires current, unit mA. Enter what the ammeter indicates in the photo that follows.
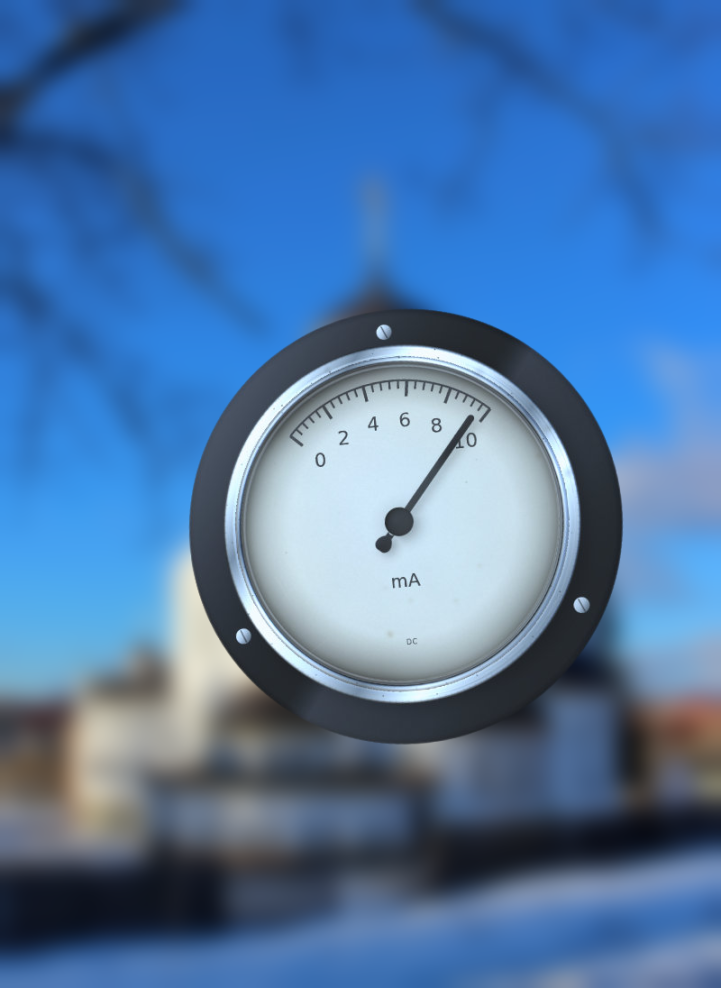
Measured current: 9.6 mA
